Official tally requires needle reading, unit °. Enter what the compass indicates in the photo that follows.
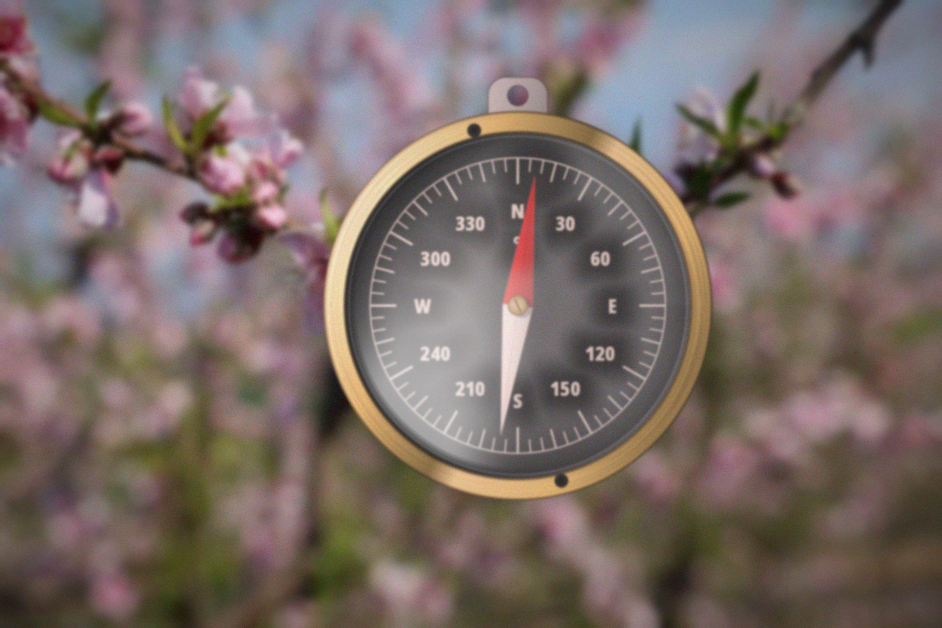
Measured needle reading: 7.5 °
